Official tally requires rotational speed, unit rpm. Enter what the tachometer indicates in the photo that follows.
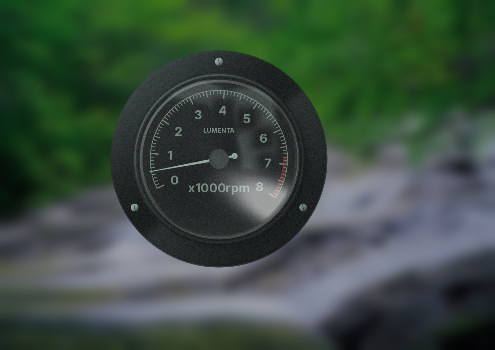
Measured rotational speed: 500 rpm
